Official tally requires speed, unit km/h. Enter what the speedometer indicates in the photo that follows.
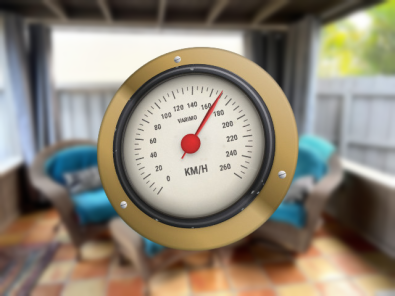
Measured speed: 170 km/h
